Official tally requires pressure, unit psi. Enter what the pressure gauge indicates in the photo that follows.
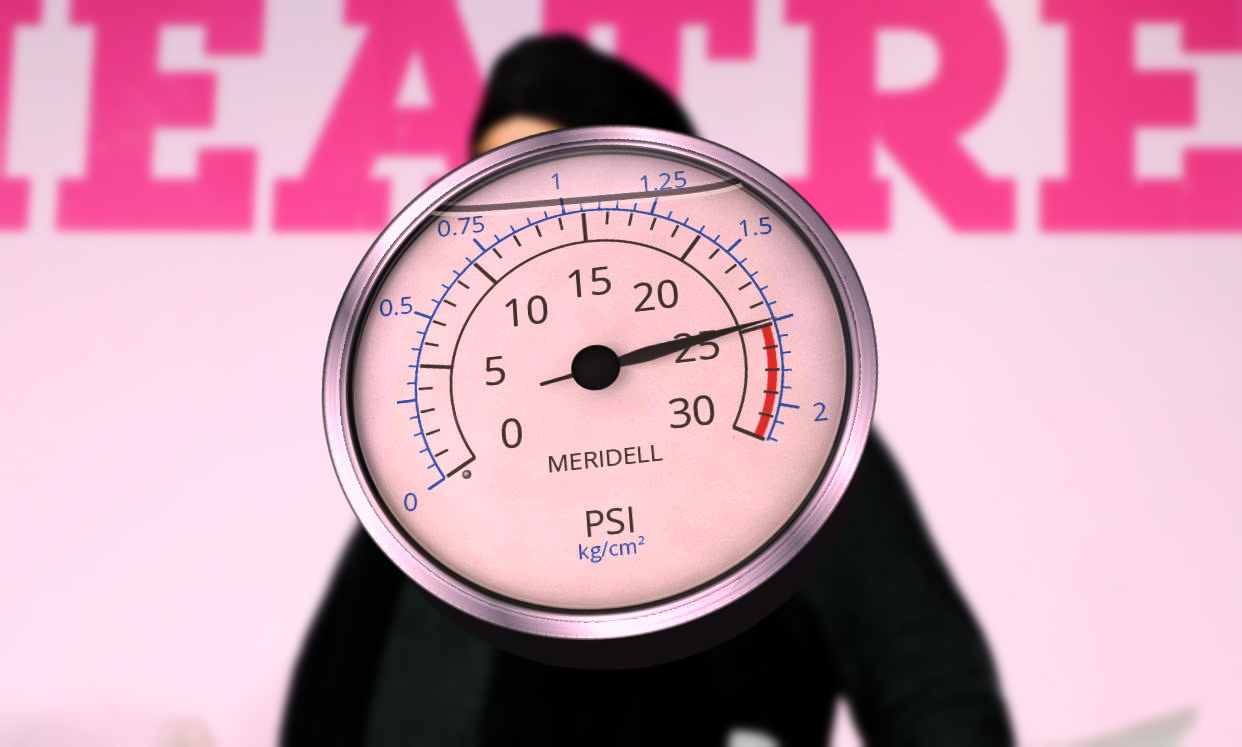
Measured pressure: 25 psi
